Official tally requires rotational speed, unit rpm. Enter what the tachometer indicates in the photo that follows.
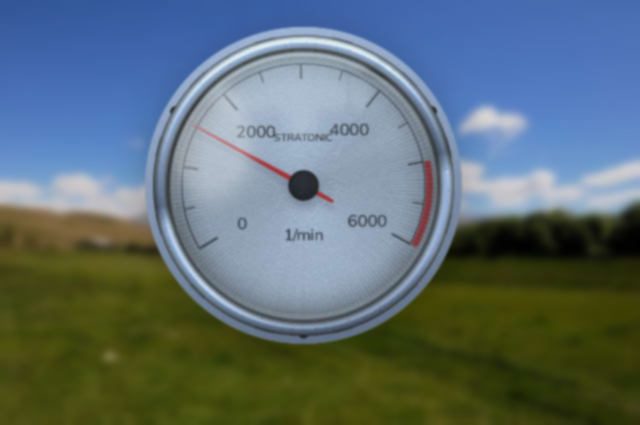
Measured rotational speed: 1500 rpm
